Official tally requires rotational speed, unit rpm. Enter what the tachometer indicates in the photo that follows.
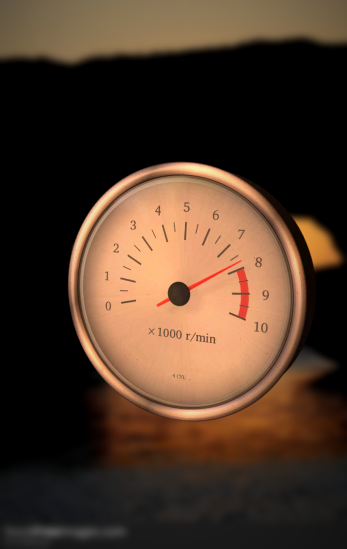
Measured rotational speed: 7750 rpm
